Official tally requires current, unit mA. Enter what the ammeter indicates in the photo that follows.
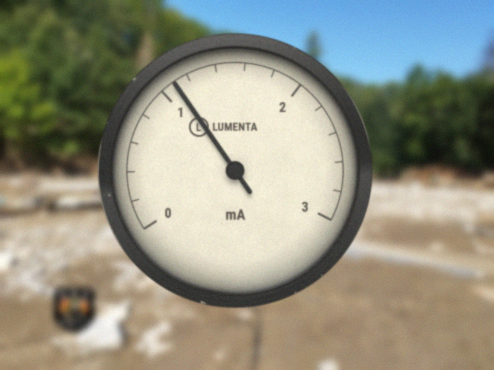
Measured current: 1.1 mA
